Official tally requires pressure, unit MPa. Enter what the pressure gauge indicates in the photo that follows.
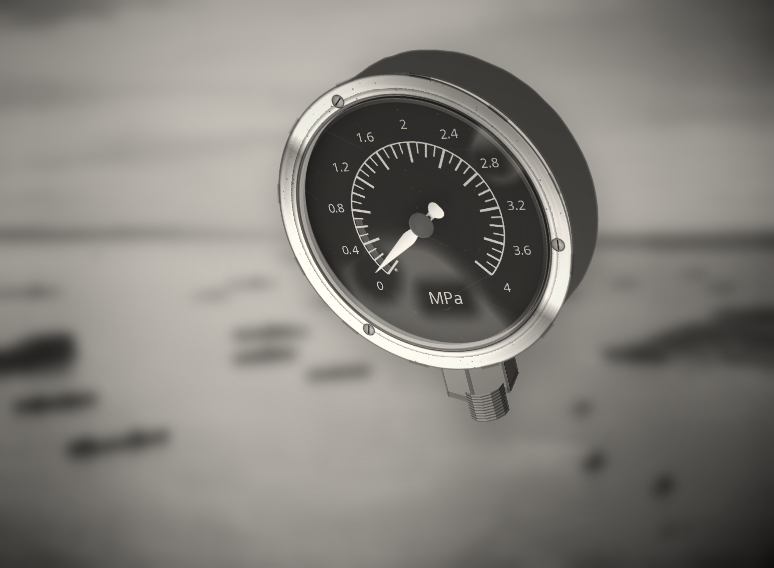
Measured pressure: 0.1 MPa
